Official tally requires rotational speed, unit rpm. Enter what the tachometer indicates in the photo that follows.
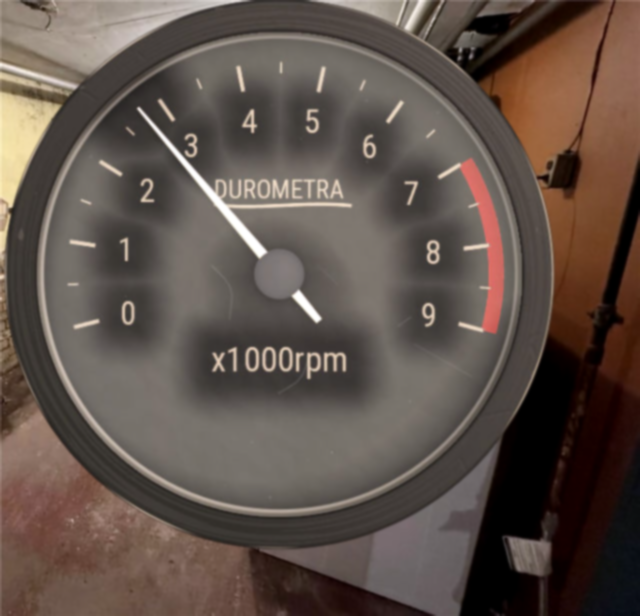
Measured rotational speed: 2750 rpm
